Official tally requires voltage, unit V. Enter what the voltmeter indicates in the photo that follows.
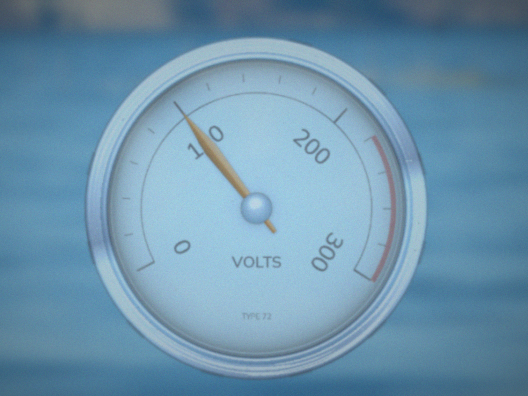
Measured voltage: 100 V
